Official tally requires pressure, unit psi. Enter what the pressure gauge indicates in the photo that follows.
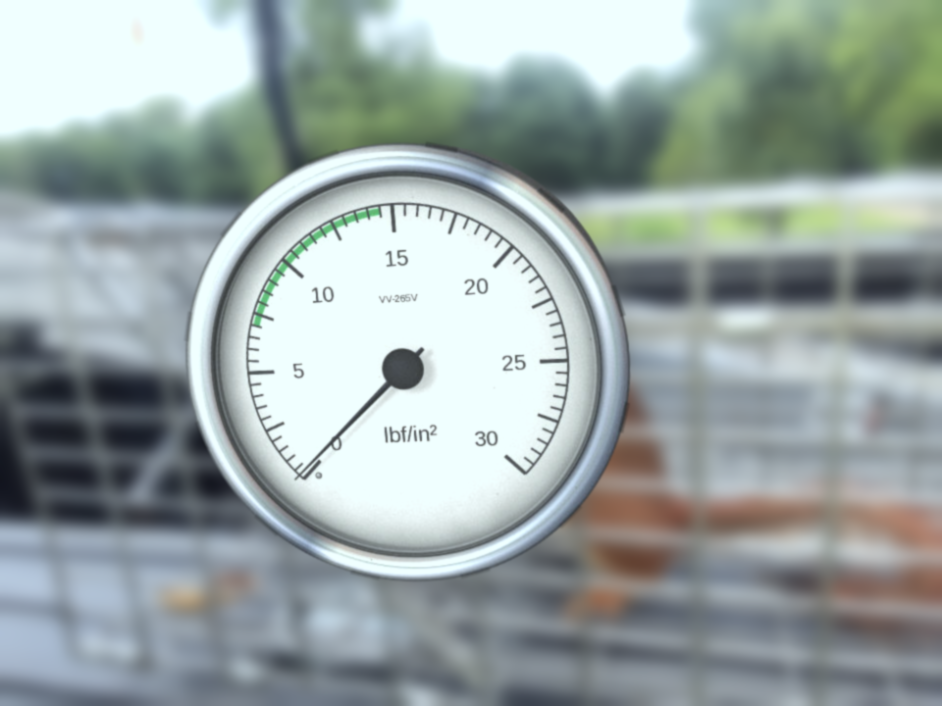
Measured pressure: 0.25 psi
